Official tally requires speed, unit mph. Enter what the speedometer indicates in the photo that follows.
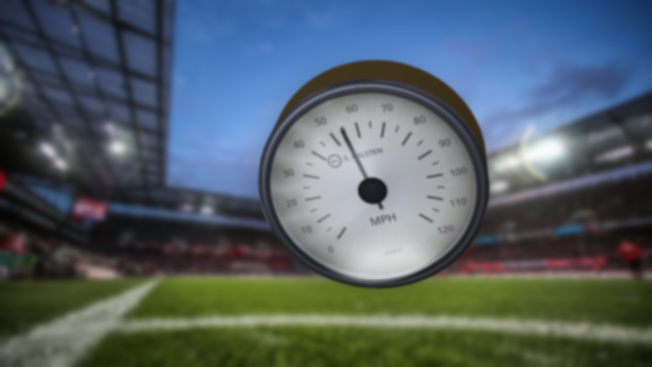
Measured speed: 55 mph
